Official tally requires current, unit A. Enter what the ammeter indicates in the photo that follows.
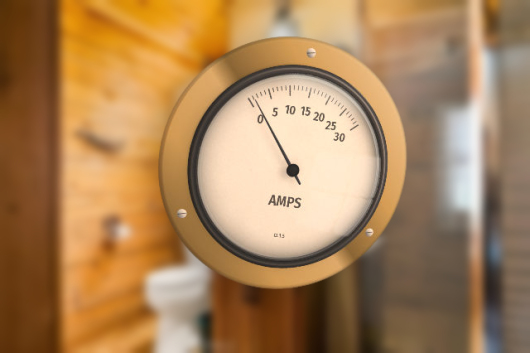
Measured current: 1 A
